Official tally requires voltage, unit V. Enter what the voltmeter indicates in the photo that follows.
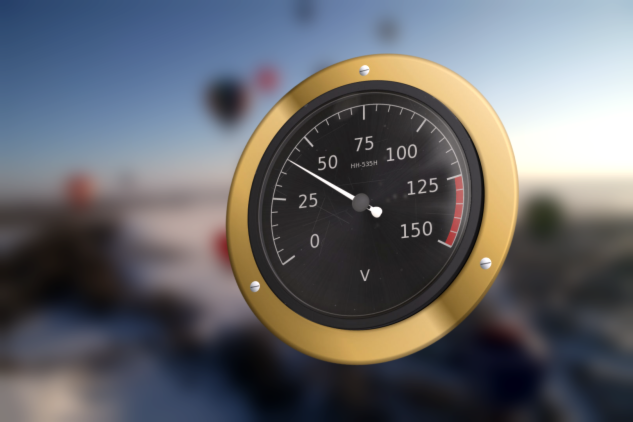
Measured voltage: 40 V
